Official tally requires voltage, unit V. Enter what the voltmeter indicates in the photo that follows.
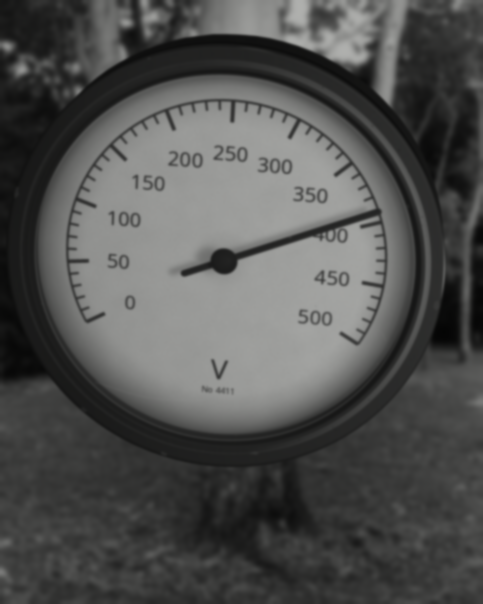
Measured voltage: 390 V
